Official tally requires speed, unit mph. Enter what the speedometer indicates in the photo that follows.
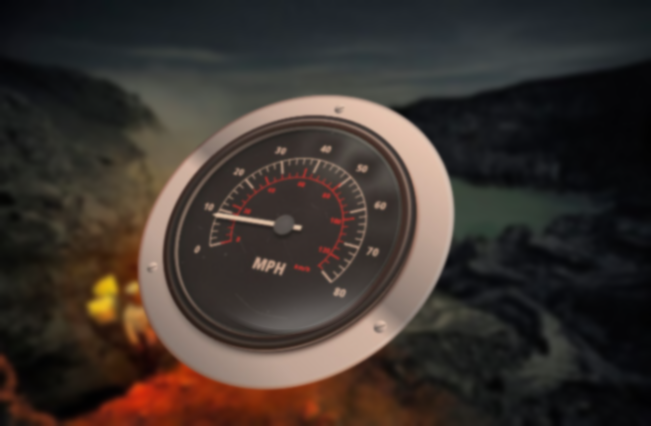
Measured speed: 8 mph
